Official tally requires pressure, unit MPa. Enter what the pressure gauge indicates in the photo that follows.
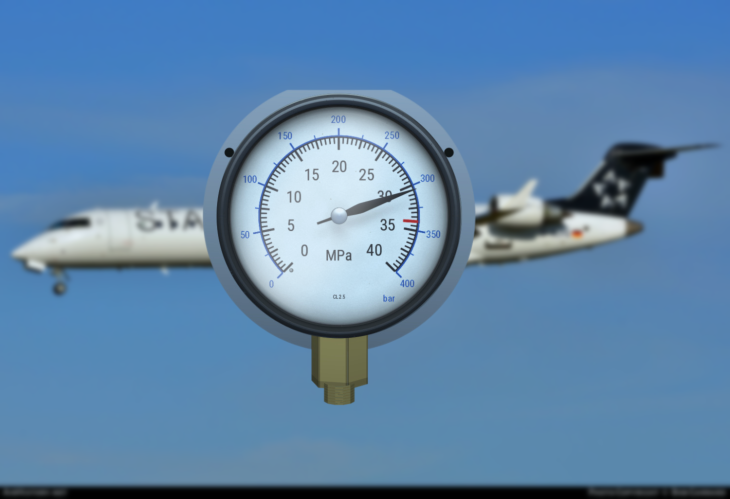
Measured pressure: 30.5 MPa
